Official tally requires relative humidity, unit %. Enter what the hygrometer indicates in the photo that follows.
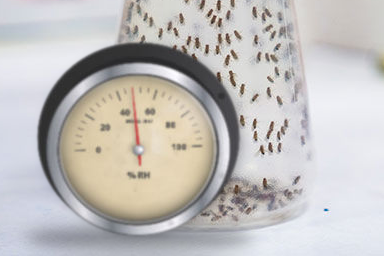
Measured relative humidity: 48 %
